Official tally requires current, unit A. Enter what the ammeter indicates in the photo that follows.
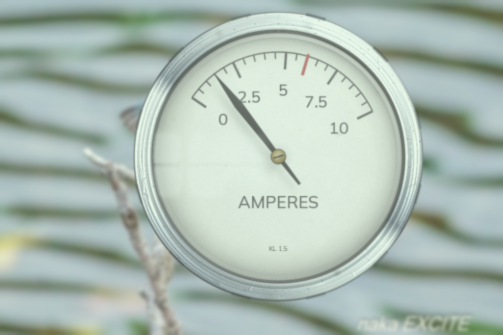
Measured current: 1.5 A
